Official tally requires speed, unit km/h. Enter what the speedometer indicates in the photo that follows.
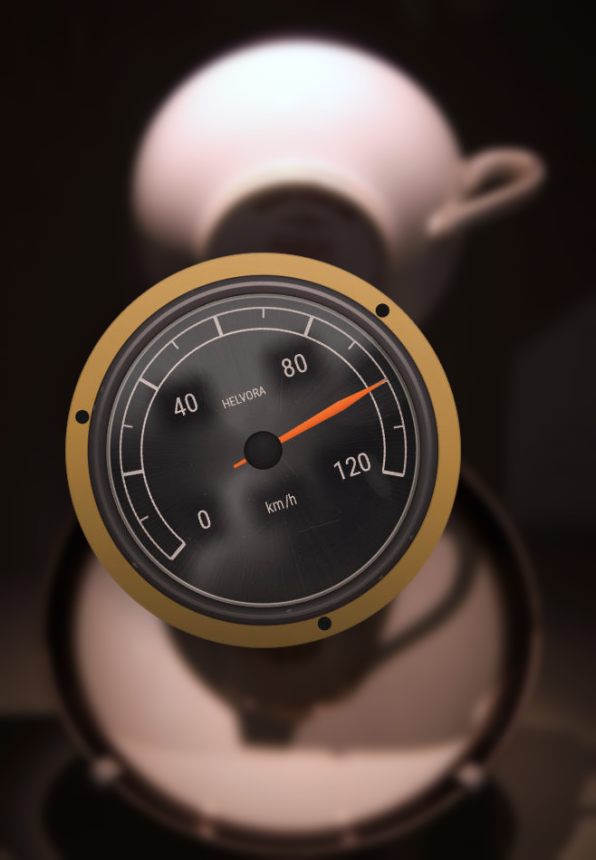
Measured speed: 100 km/h
